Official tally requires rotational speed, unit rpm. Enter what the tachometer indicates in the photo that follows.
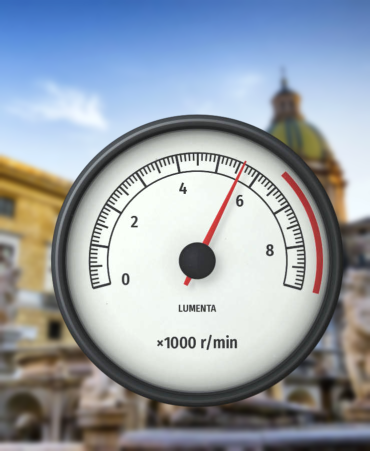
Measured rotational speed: 5600 rpm
